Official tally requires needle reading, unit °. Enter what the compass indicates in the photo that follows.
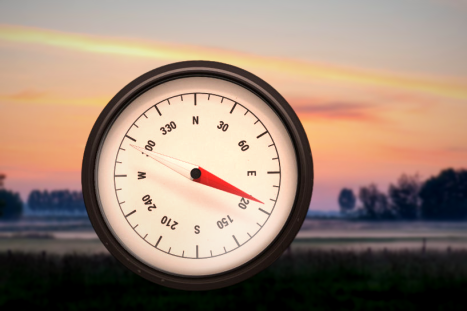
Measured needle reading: 115 °
